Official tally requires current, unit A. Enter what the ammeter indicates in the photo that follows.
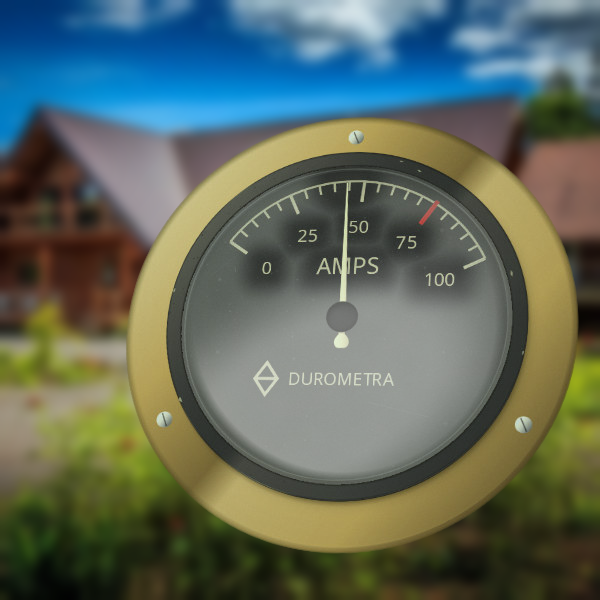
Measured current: 45 A
